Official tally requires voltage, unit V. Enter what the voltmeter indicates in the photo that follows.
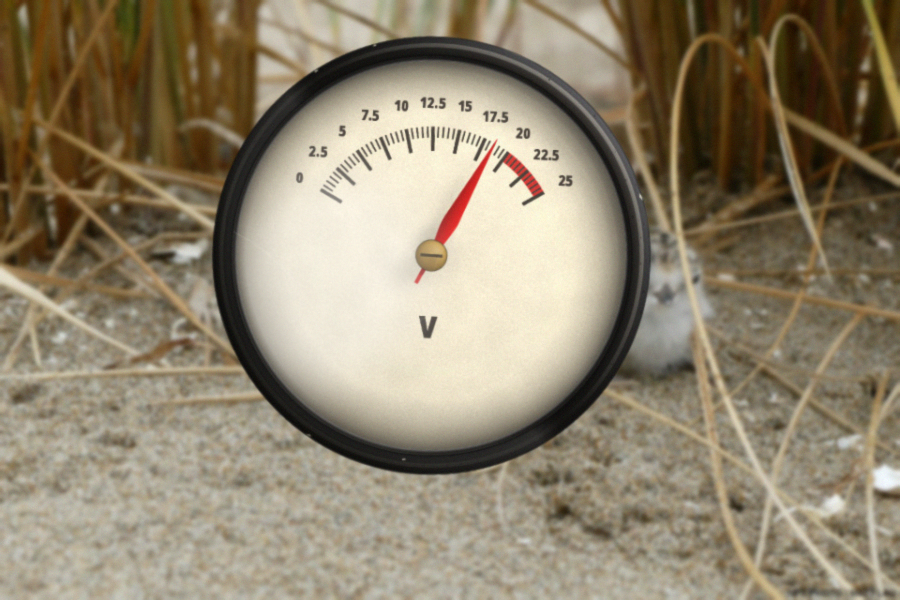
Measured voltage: 18.5 V
